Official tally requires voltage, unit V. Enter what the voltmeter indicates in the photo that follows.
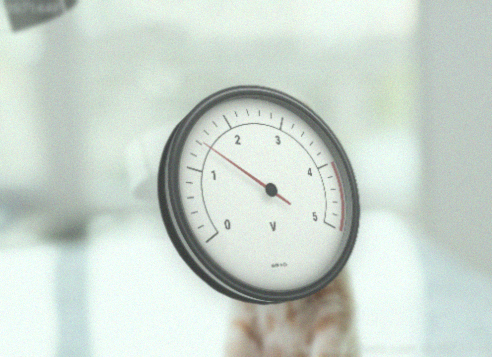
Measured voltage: 1.4 V
